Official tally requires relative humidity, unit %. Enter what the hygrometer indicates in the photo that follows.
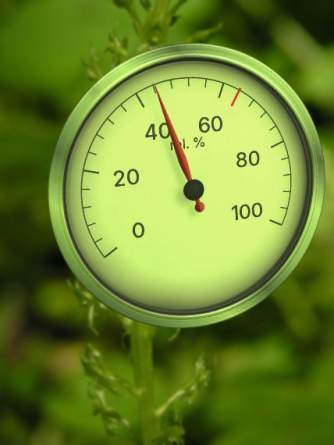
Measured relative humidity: 44 %
